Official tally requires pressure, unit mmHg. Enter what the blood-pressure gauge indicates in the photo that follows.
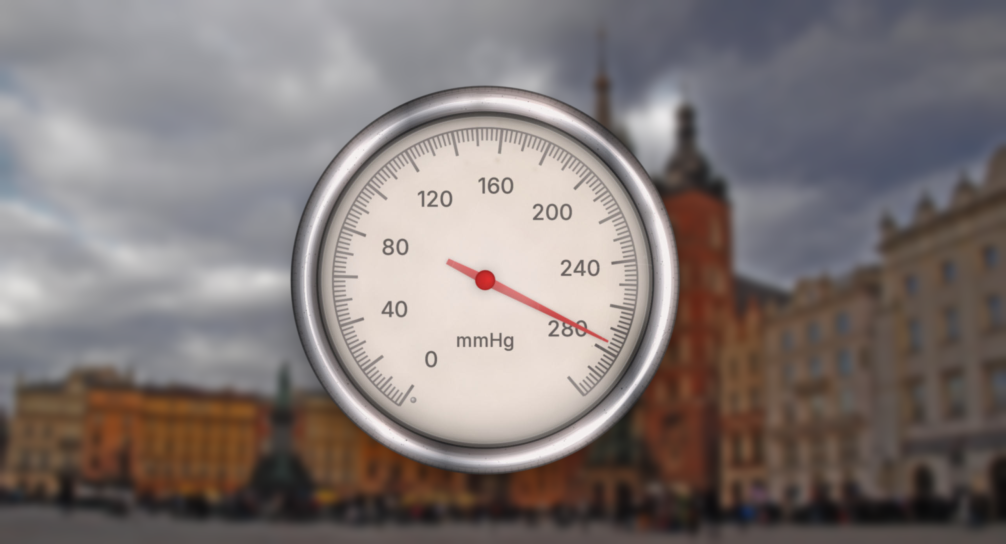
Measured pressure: 276 mmHg
